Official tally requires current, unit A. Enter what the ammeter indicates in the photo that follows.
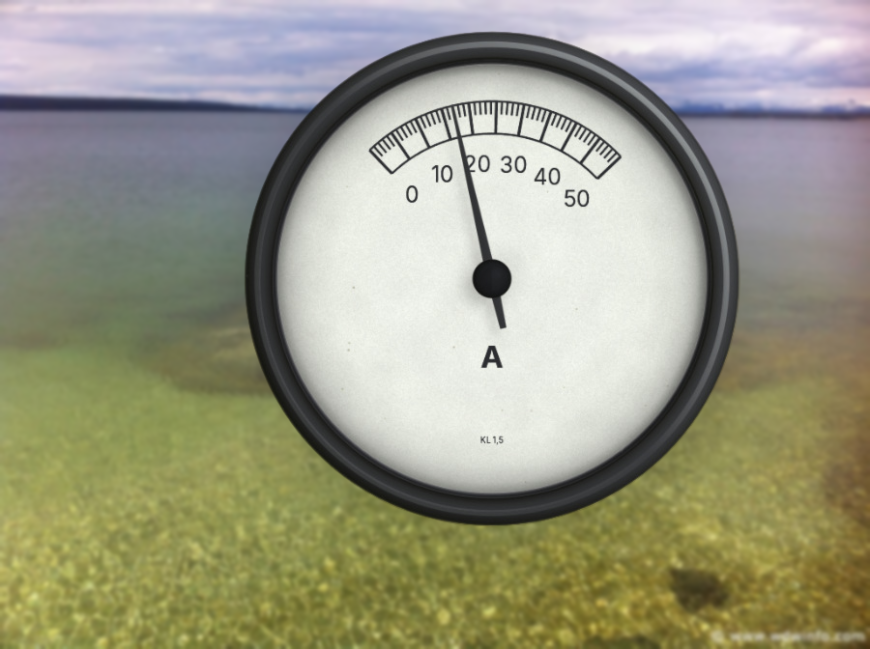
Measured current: 17 A
